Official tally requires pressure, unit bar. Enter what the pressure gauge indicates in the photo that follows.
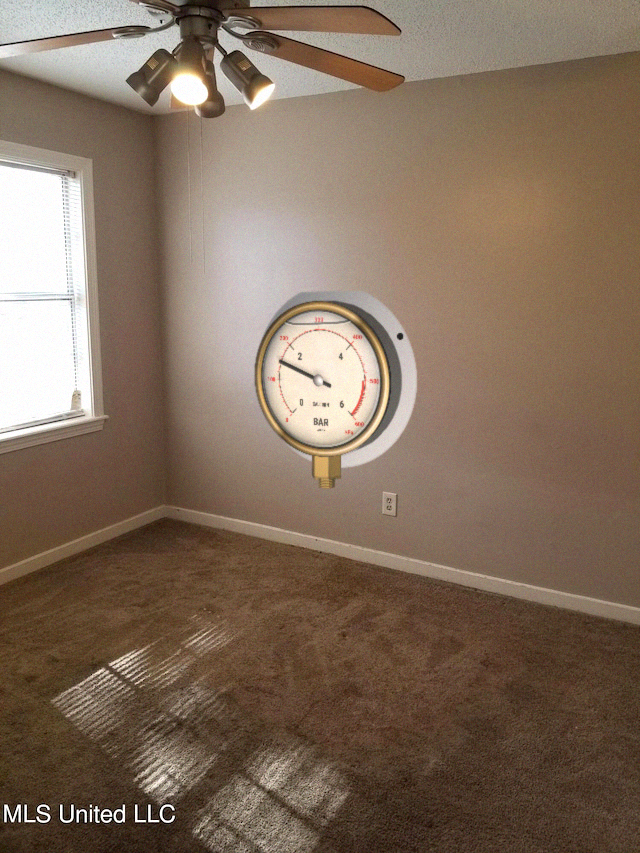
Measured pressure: 1.5 bar
